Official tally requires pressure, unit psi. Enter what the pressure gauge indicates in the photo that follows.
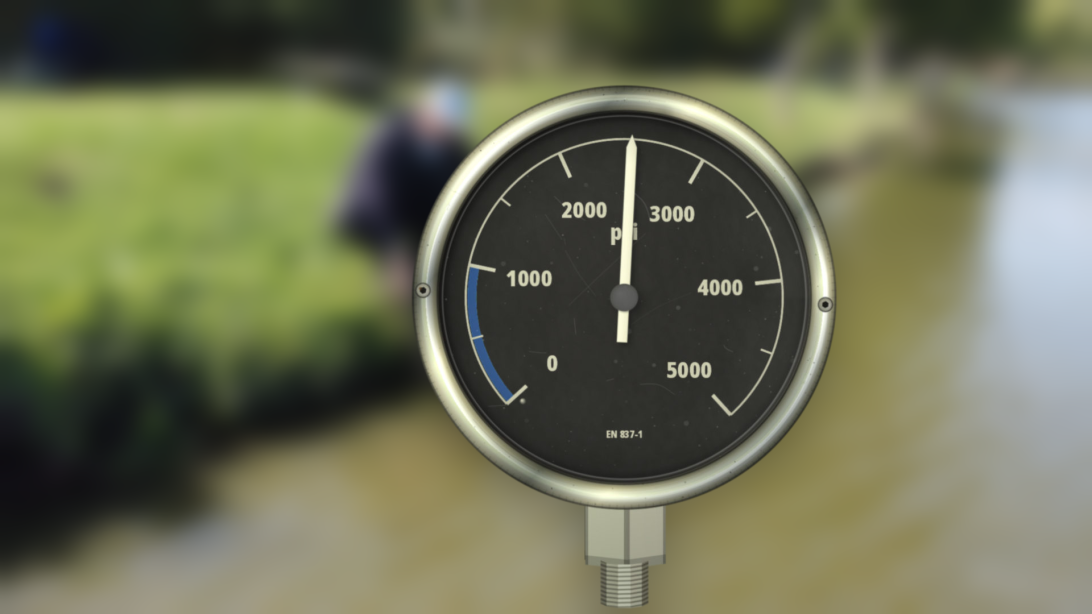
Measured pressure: 2500 psi
